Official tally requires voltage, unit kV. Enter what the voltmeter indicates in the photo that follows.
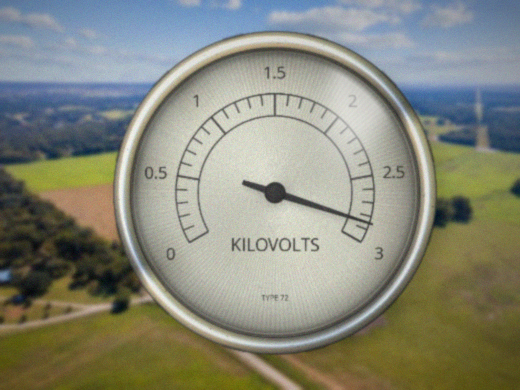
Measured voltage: 2.85 kV
